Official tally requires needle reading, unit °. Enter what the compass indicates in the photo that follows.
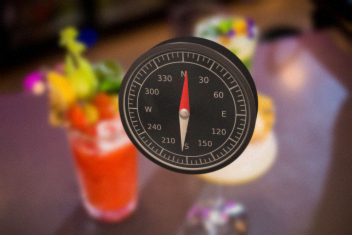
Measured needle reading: 5 °
